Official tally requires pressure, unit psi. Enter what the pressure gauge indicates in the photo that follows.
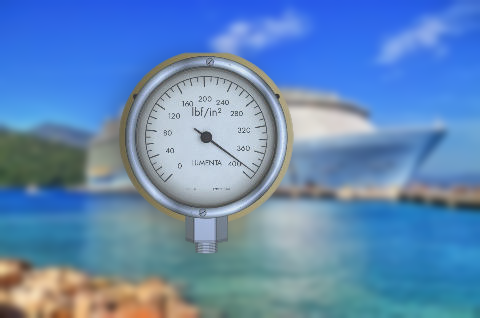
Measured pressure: 390 psi
